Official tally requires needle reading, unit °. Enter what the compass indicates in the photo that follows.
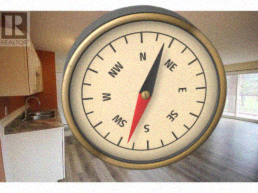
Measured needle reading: 202.5 °
